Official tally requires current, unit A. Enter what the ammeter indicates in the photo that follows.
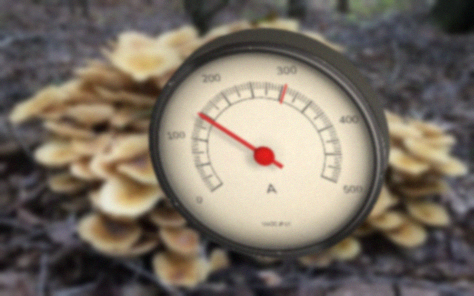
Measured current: 150 A
